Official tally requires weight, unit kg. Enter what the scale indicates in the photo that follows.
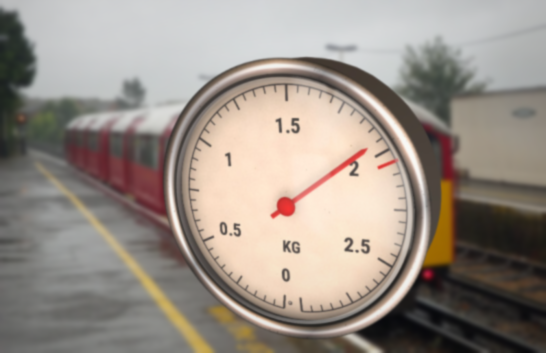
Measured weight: 1.95 kg
